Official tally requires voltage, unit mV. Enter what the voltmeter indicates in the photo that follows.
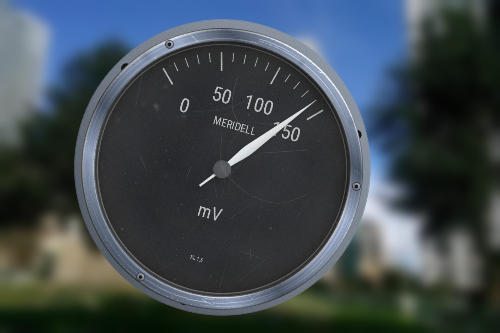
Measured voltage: 140 mV
